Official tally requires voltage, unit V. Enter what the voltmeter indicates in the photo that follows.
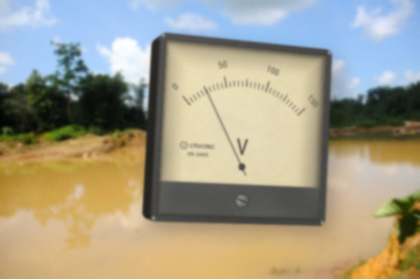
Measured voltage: 25 V
